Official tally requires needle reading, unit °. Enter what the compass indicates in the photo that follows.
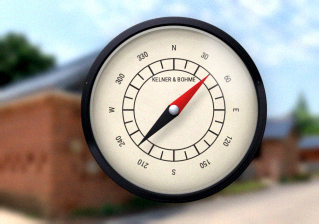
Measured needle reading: 45 °
